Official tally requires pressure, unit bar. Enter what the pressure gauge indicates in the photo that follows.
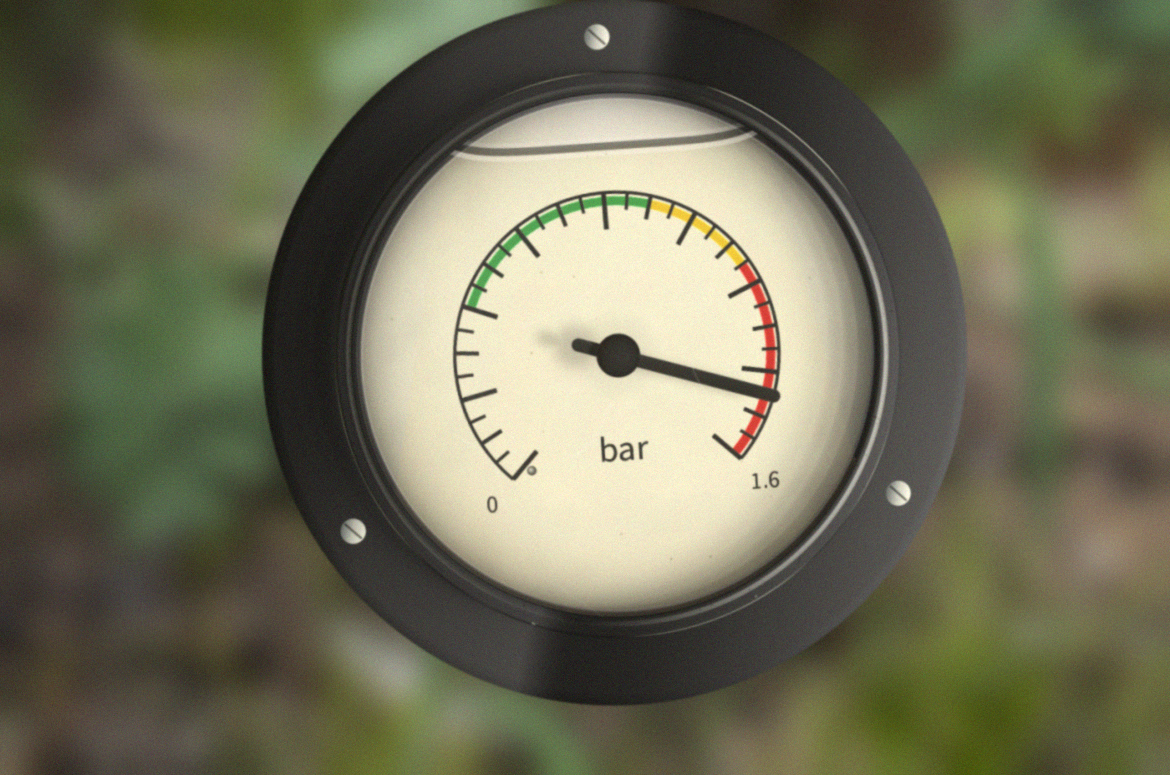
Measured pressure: 1.45 bar
